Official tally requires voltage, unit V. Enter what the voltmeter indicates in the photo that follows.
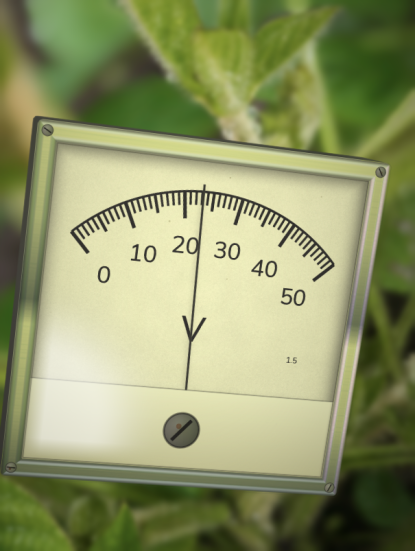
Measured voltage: 23 V
